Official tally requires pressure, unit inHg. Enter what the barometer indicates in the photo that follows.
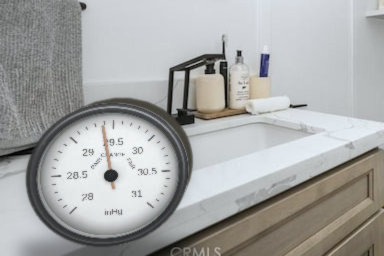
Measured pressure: 29.4 inHg
